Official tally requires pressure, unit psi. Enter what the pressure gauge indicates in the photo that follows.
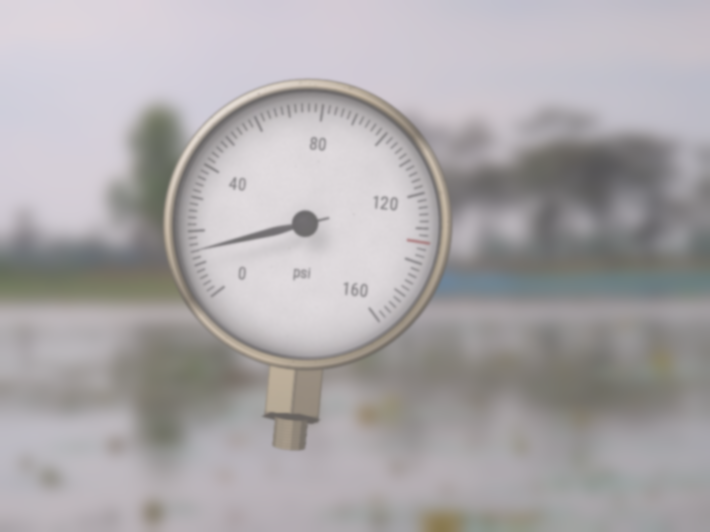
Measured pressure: 14 psi
